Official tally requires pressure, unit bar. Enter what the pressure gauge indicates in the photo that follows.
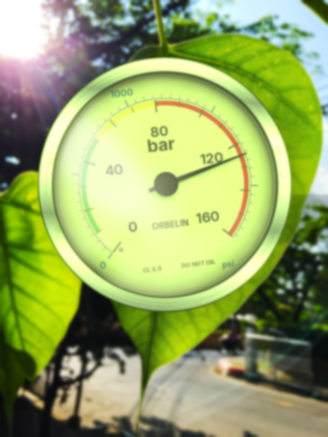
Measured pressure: 125 bar
